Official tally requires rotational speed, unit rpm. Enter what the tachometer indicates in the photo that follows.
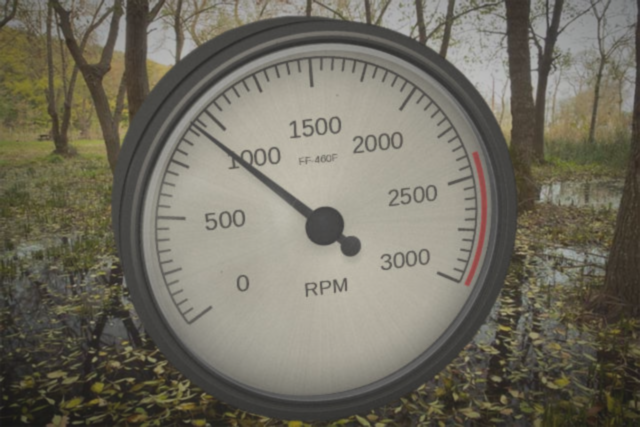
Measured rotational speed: 925 rpm
